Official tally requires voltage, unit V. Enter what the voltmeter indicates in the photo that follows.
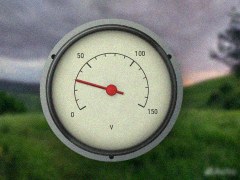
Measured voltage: 30 V
